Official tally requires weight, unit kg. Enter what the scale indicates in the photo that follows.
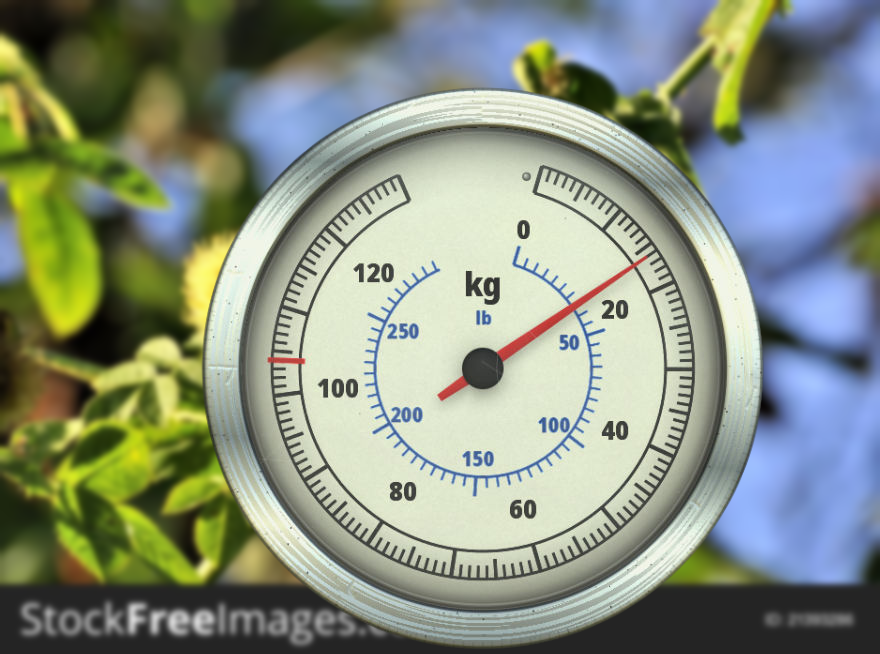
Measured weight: 16 kg
